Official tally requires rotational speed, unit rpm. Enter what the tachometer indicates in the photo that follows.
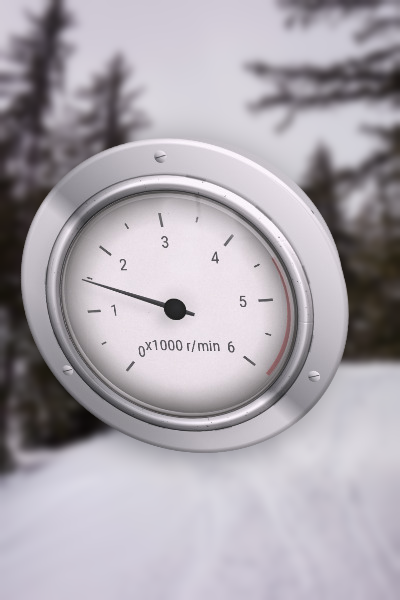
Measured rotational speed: 1500 rpm
